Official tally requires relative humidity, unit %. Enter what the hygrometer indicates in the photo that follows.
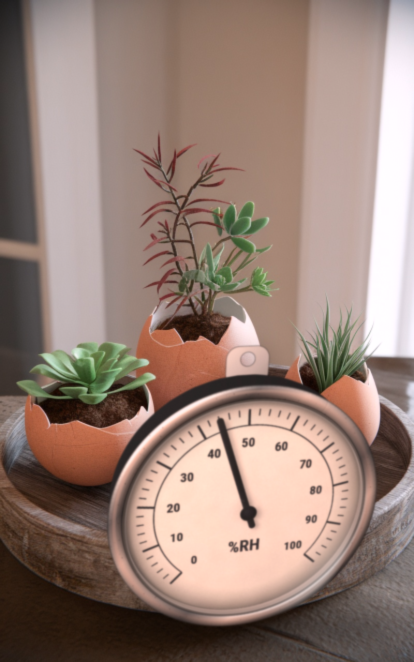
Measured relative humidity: 44 %
